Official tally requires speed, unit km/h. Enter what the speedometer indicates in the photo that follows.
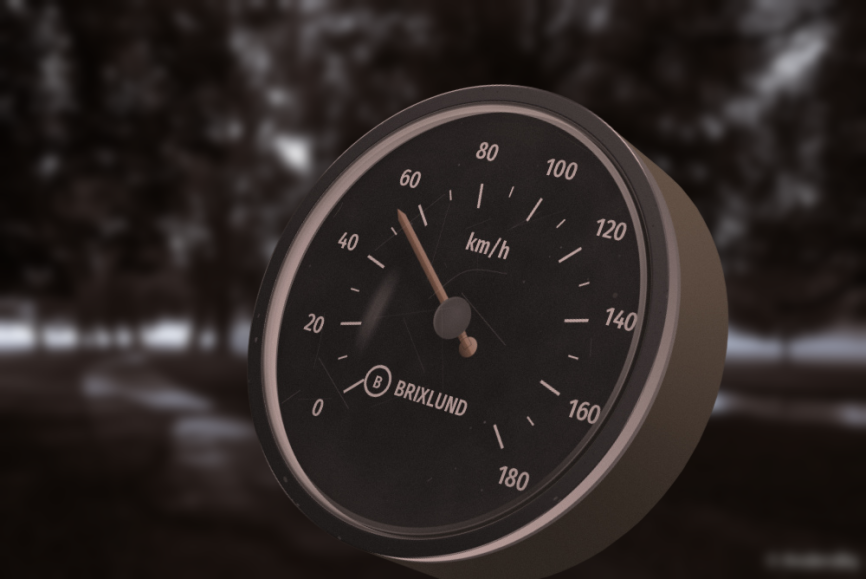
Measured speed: 55 km/h
